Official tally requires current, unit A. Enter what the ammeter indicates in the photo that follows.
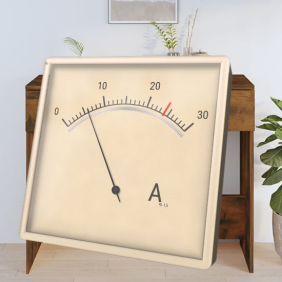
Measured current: 6 A
